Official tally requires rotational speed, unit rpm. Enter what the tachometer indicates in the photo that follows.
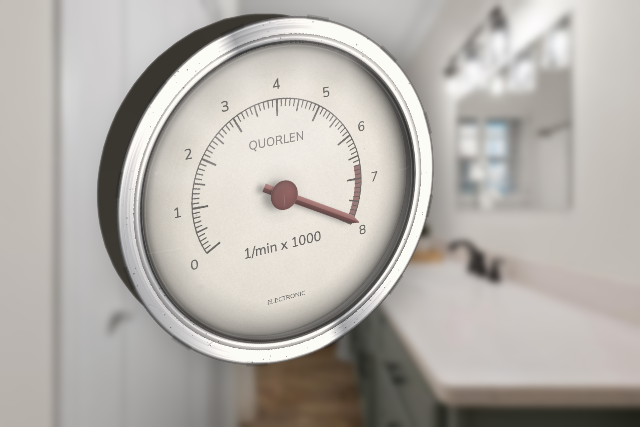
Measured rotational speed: 7900 rpm
